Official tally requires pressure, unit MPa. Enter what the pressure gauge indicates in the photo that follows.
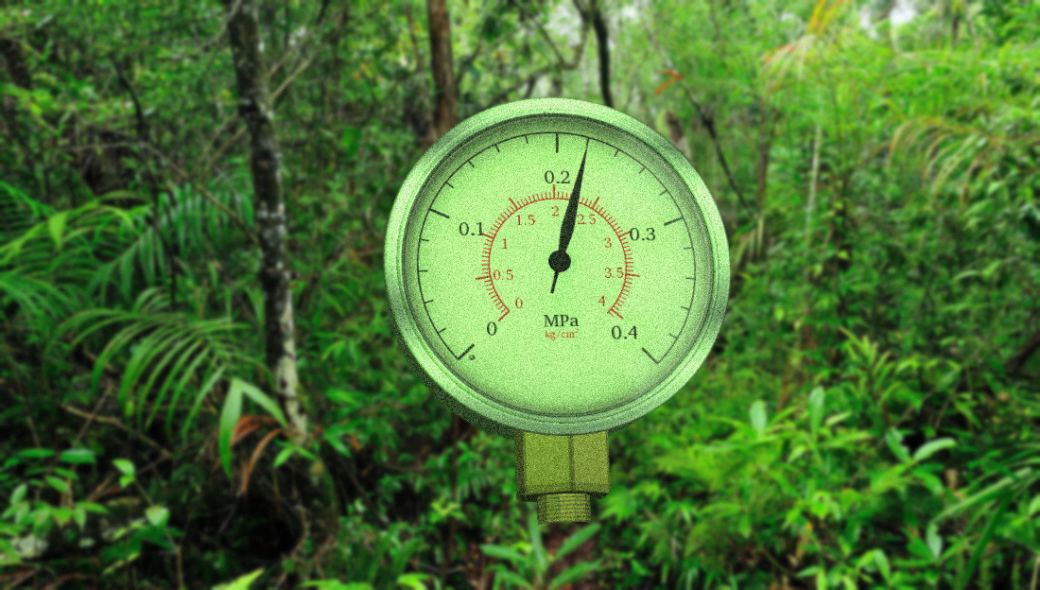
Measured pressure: 0.22 MPa
